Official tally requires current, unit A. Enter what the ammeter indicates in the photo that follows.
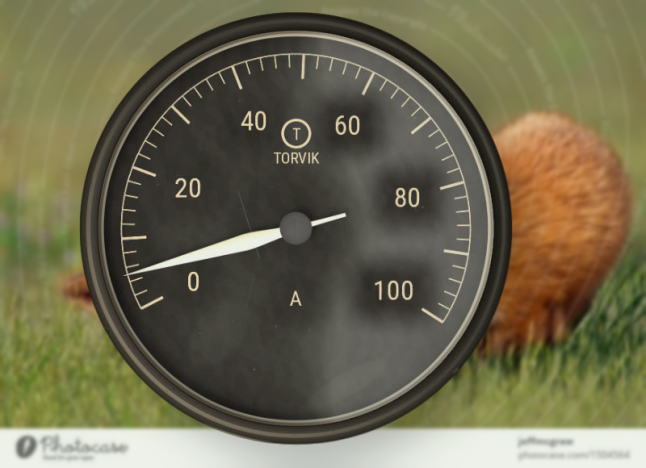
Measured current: 5 A
